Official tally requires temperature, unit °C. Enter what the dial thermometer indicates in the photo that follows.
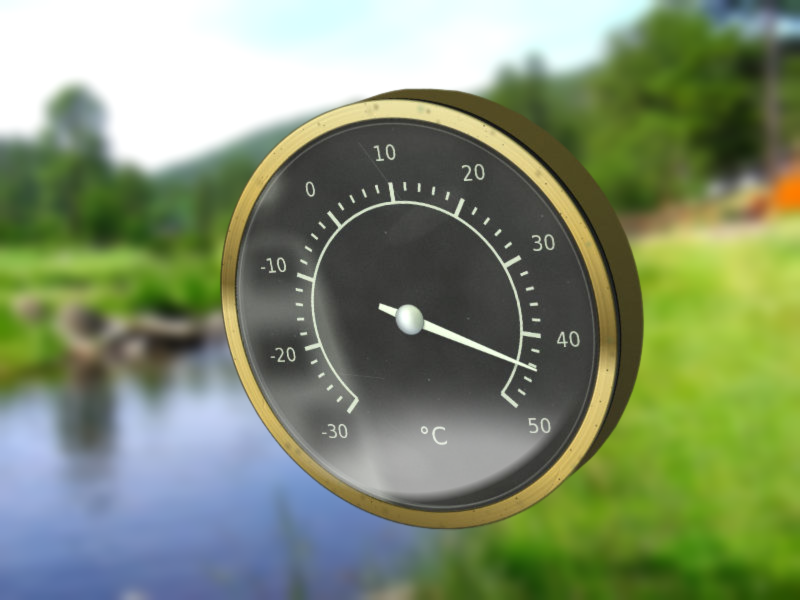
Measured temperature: 44 °C
